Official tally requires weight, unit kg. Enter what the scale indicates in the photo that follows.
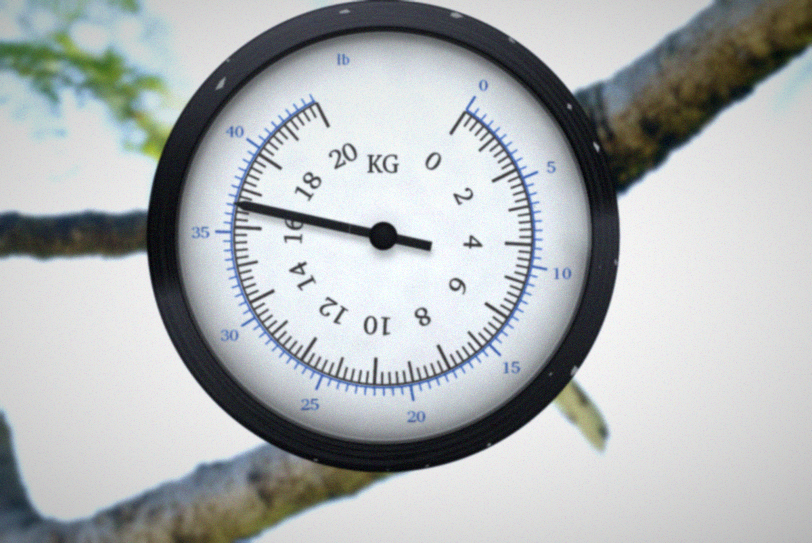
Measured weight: 16.6 kg
